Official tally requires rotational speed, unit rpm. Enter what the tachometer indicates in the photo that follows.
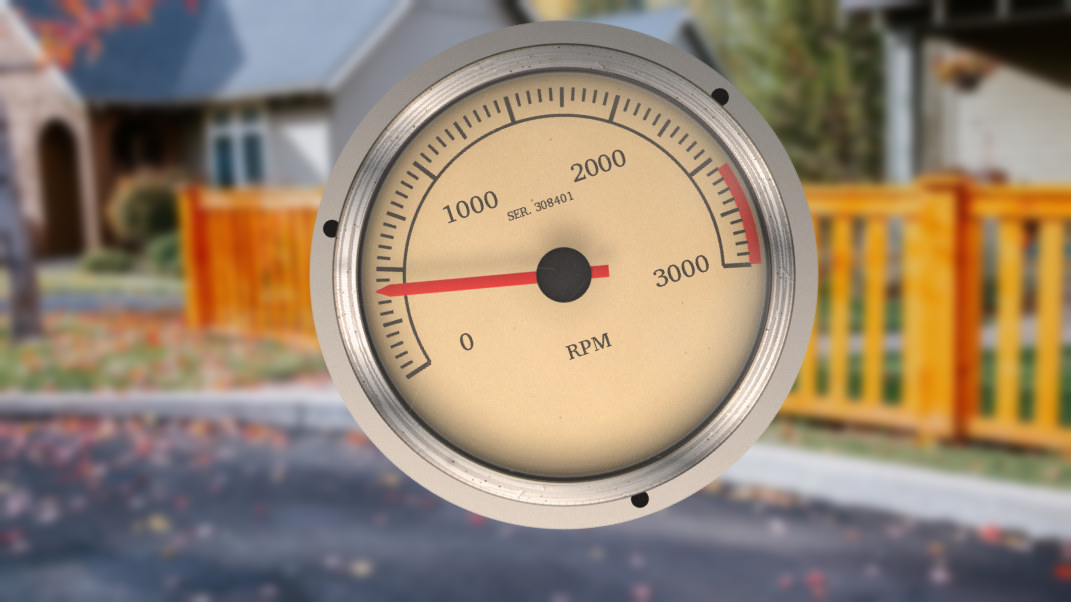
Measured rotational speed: 400 rpm
